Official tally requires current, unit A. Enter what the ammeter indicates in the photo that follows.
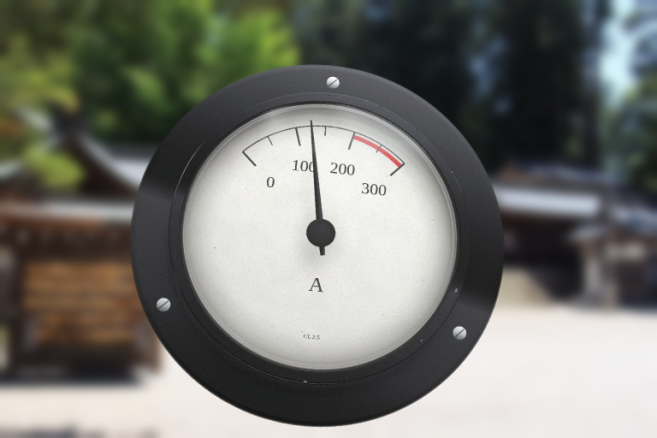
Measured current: 125 A
